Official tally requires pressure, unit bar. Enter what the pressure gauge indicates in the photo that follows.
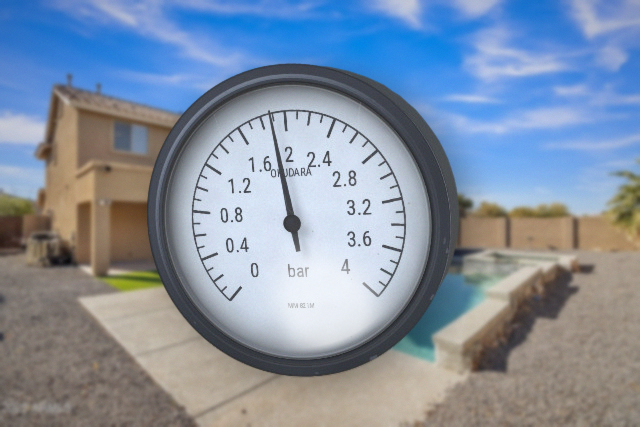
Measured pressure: 1.9 bar
